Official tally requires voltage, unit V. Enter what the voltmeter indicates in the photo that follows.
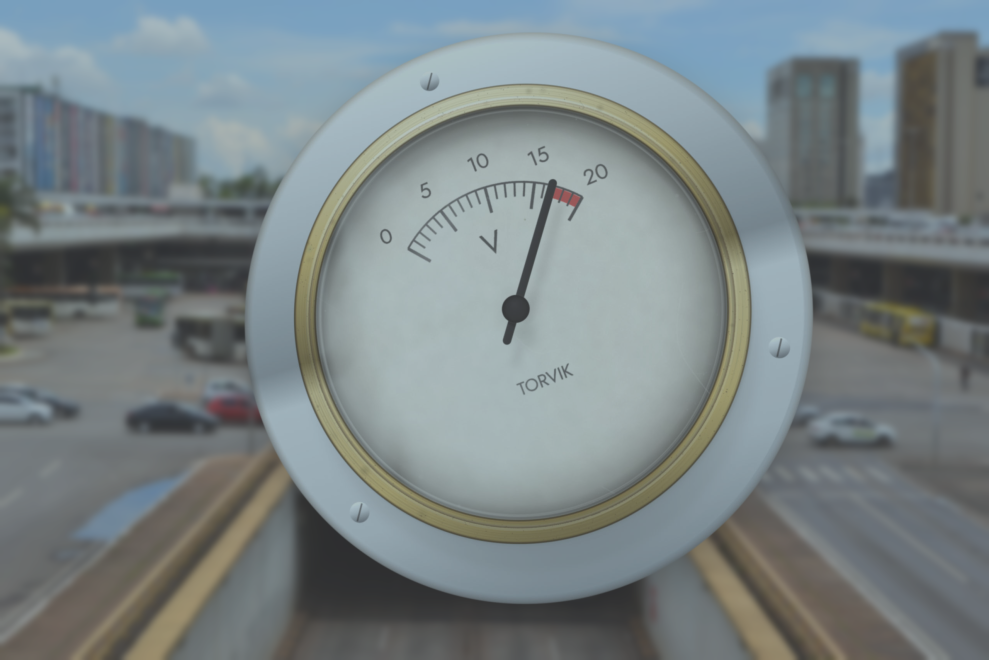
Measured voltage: 17 V
